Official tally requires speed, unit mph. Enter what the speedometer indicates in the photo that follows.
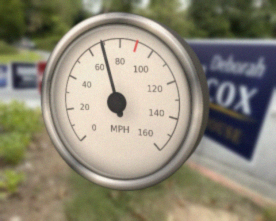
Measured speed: 70 mph
